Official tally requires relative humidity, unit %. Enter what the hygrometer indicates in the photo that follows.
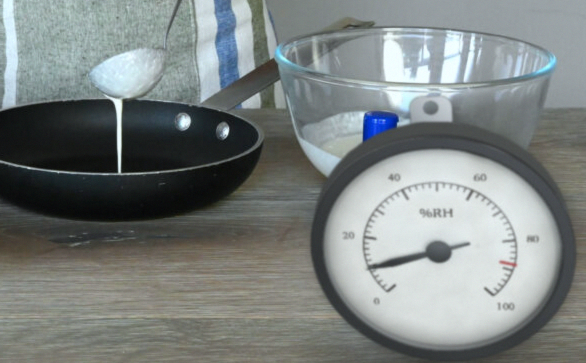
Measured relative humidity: 10 %
